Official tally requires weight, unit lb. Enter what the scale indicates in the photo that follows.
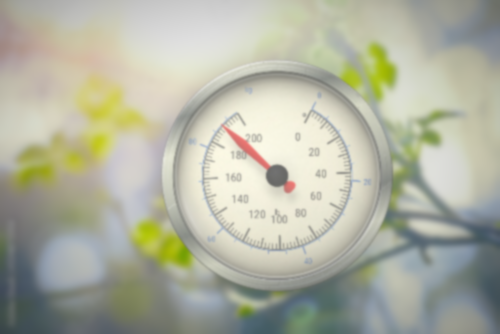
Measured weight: 190 lb
